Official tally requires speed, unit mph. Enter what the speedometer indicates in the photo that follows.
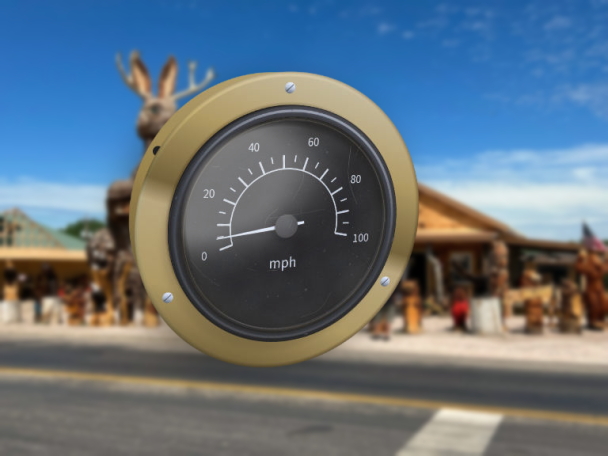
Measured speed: 5 mph
